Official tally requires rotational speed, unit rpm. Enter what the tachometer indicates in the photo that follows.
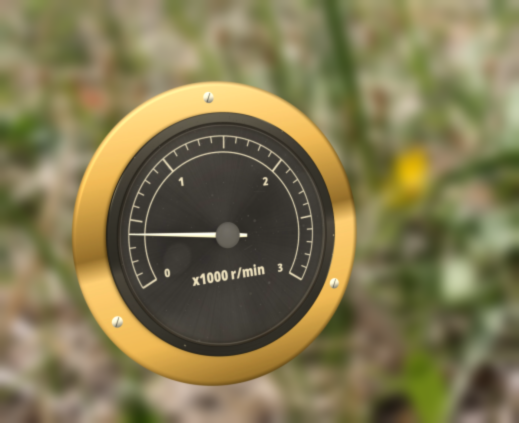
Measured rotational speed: 400 rpm
